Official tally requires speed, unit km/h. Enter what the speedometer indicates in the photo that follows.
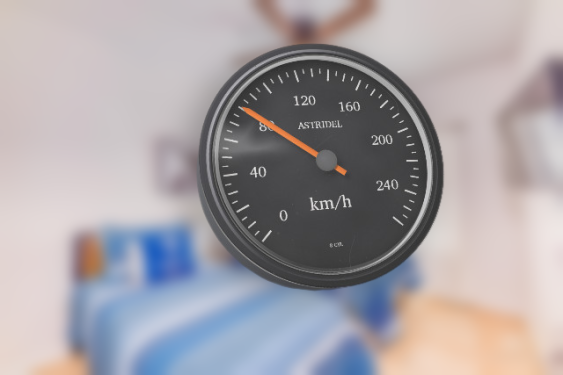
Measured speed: 80 km/h
